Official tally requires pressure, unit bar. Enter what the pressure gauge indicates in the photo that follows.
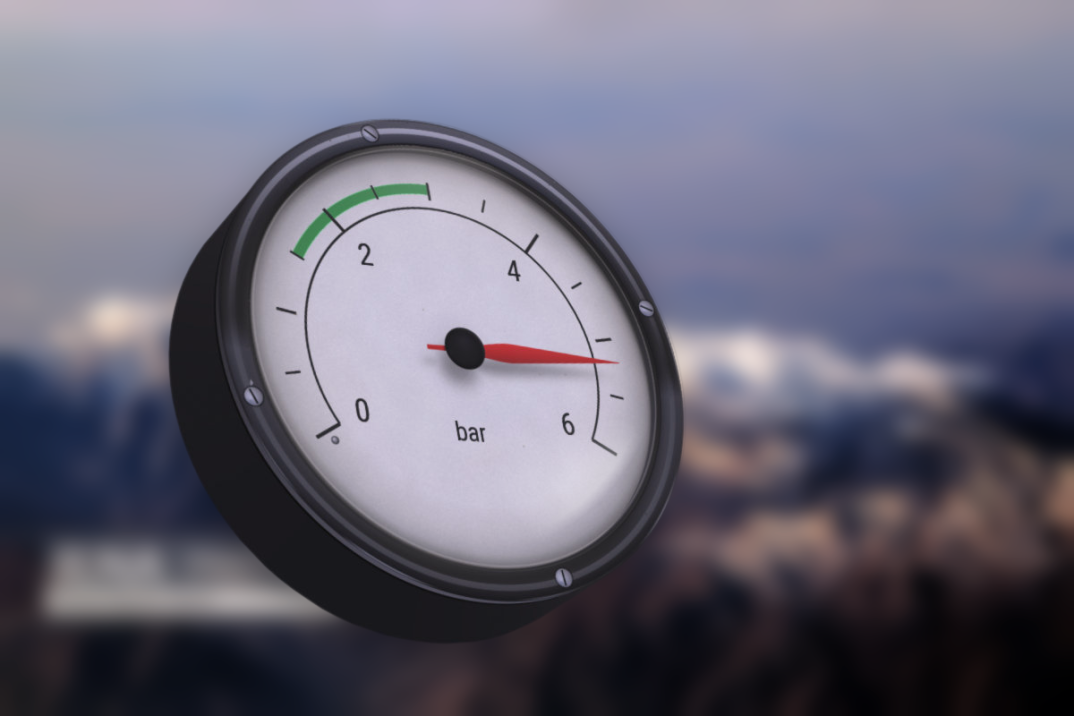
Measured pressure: 5.25 bar
